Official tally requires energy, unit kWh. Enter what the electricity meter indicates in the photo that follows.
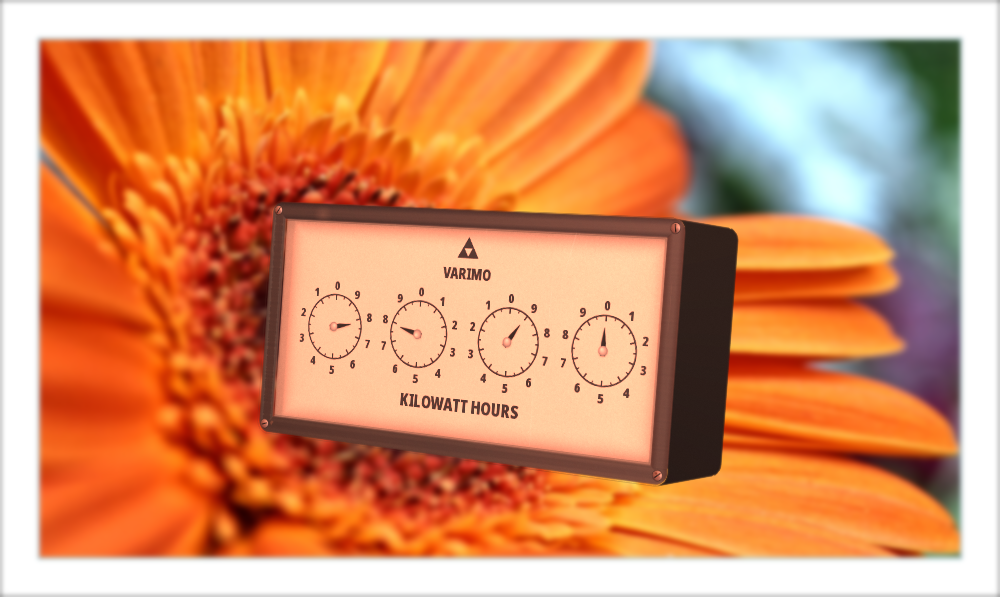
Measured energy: 7790 kWh
